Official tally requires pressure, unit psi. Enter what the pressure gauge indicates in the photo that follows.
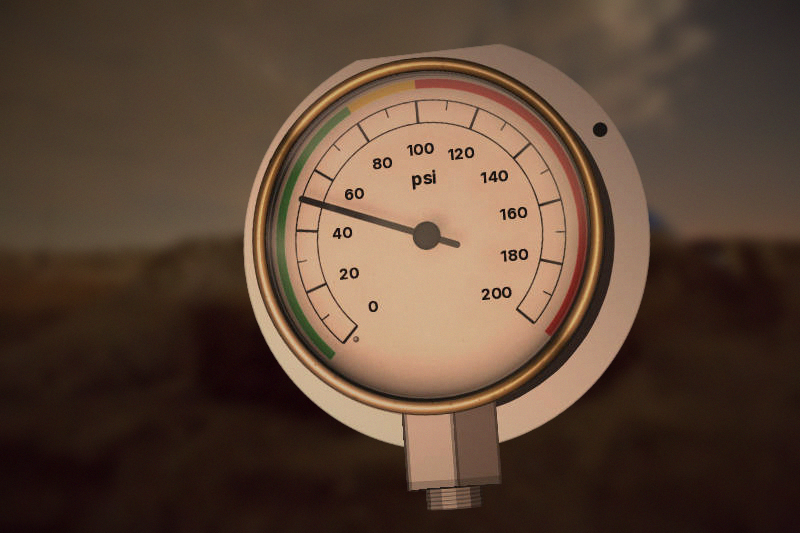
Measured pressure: 50 psi
